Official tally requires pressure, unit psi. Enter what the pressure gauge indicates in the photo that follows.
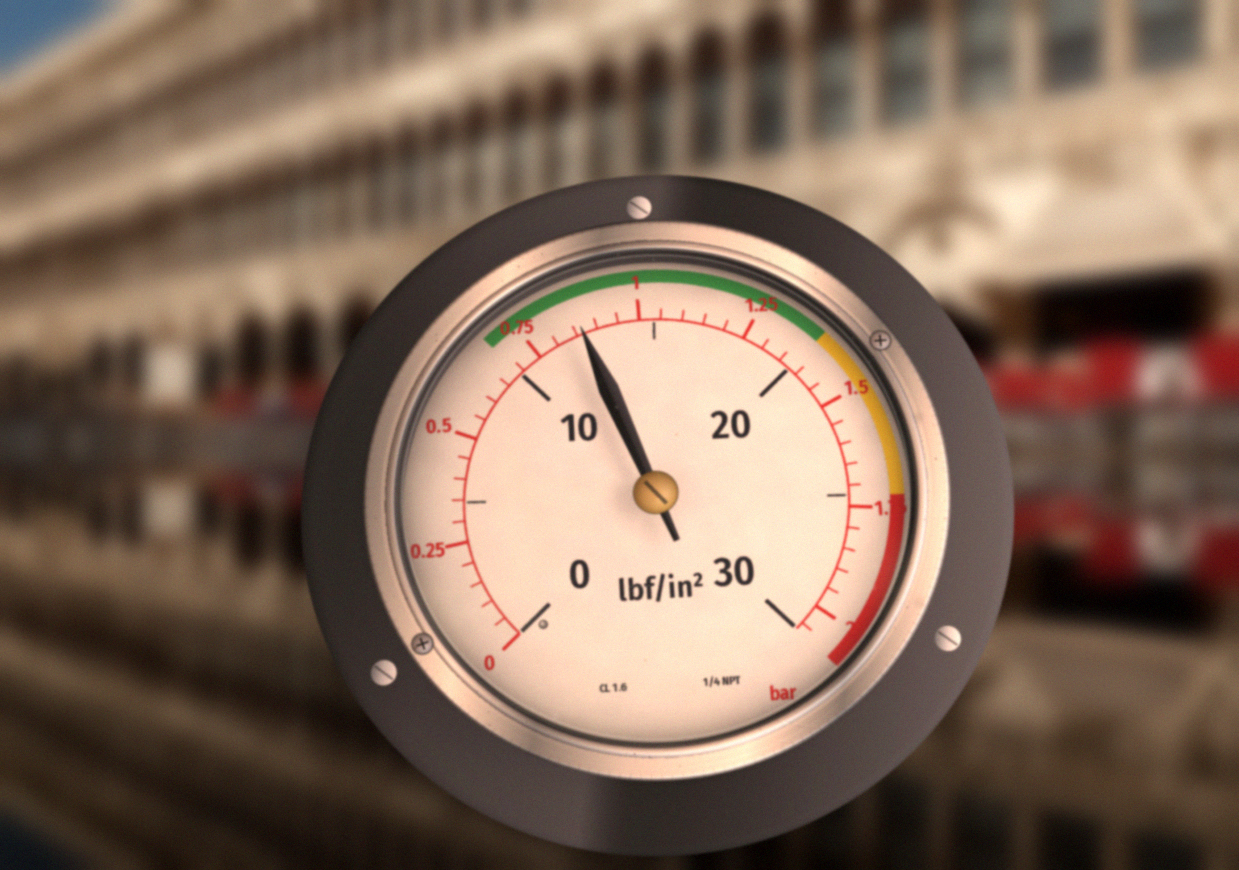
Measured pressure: 12.5 psi
